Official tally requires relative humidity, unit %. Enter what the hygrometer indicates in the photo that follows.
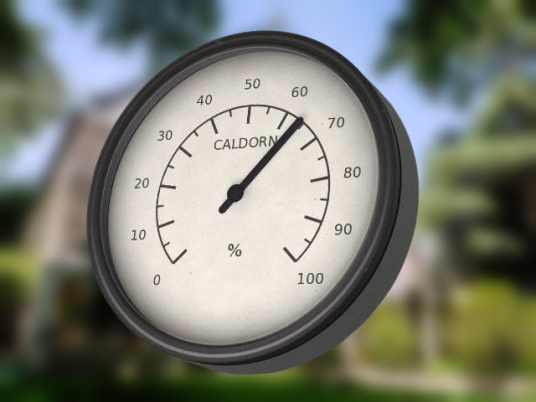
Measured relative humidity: 65 %
